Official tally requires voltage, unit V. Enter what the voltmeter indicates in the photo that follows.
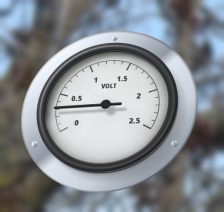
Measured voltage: 0.3 V
